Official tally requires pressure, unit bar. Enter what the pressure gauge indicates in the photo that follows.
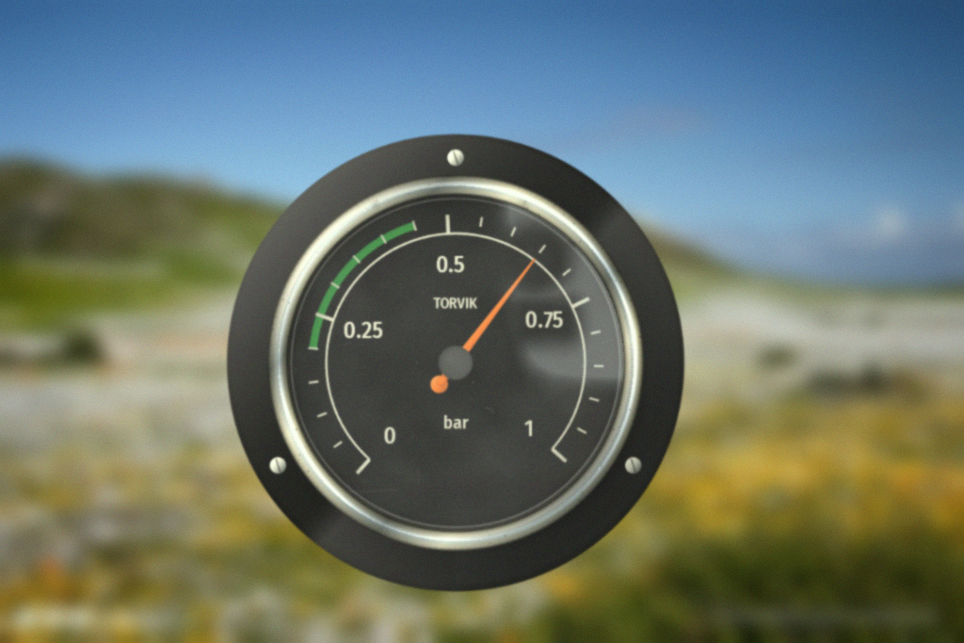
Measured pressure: 0.65 bar
